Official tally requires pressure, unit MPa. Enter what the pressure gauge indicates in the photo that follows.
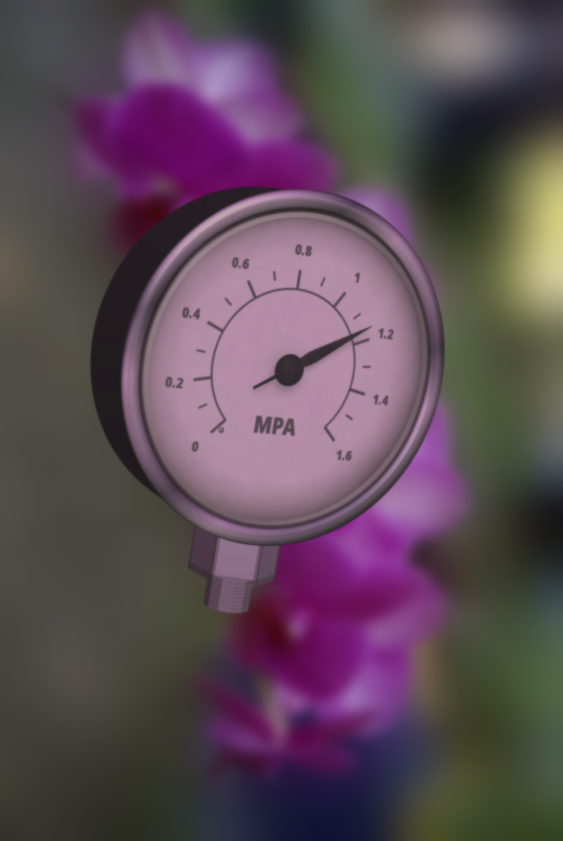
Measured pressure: 1.15 MPa
